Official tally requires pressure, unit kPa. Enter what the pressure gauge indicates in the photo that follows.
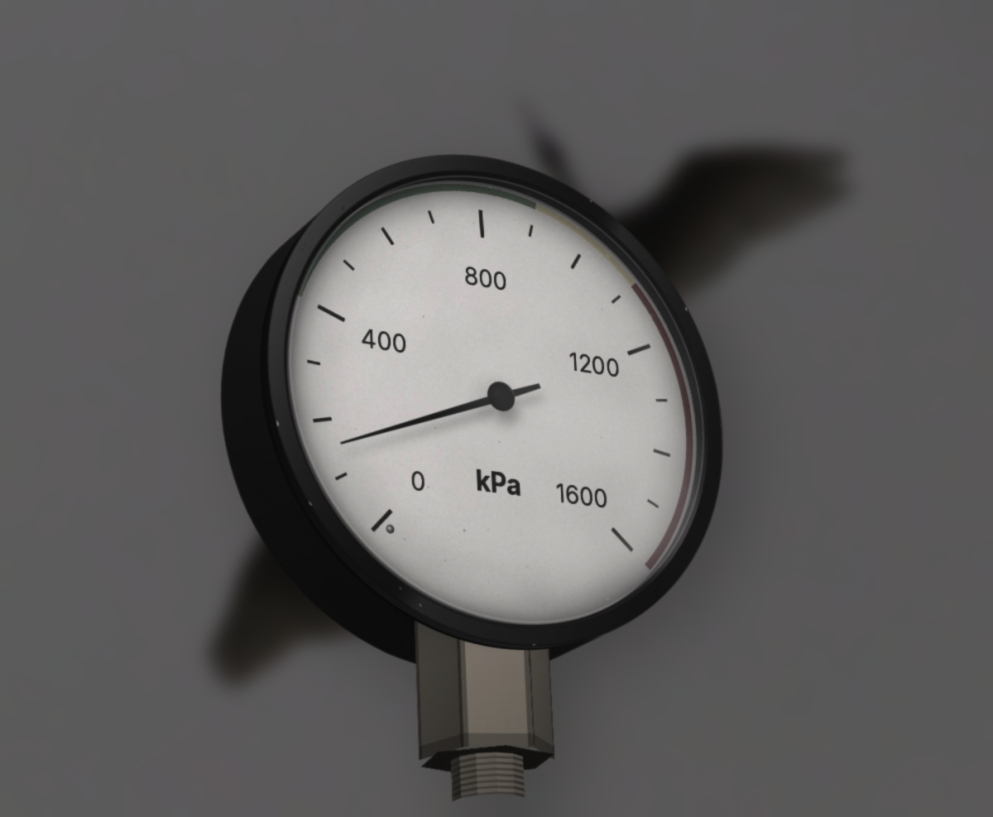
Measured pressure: 150 kPa
